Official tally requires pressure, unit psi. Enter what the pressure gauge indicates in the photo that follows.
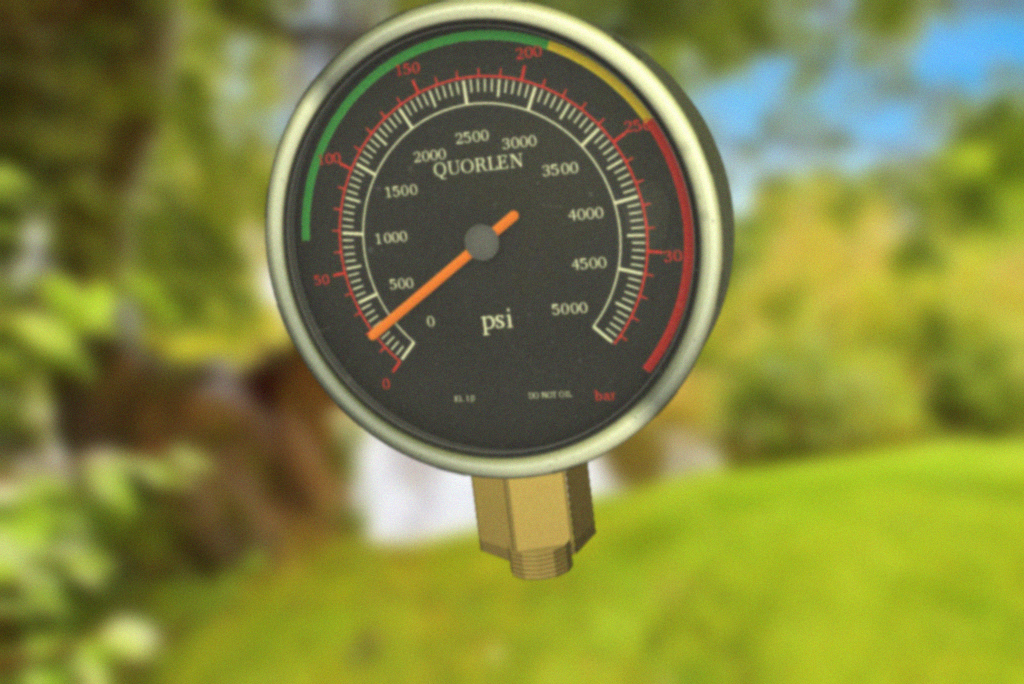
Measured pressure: 250 psi
